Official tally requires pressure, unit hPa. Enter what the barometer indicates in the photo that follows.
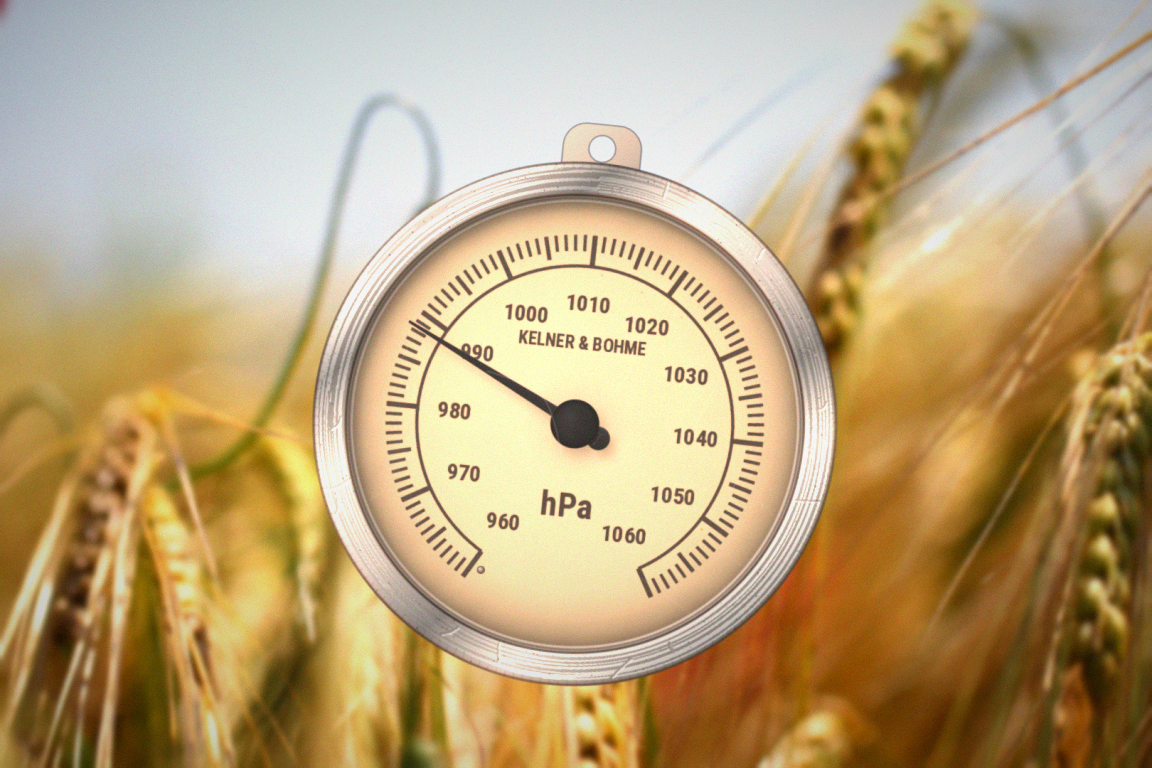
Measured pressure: 988.5 hPa
